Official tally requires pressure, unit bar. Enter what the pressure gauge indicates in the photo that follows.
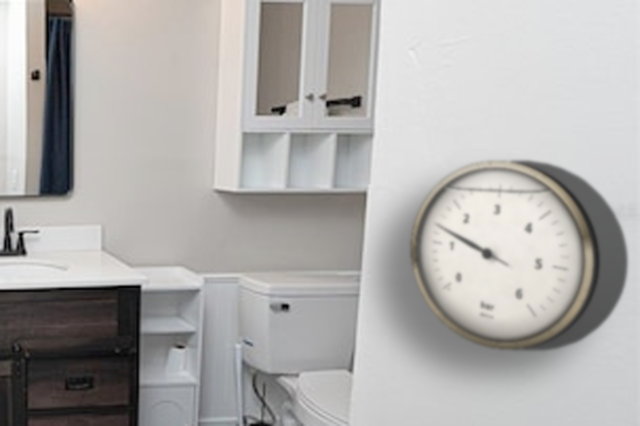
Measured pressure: 1.4 bar
